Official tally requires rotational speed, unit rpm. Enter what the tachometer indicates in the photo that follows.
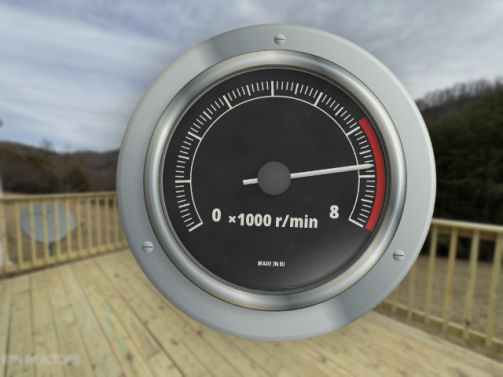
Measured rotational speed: 6800 rpm
